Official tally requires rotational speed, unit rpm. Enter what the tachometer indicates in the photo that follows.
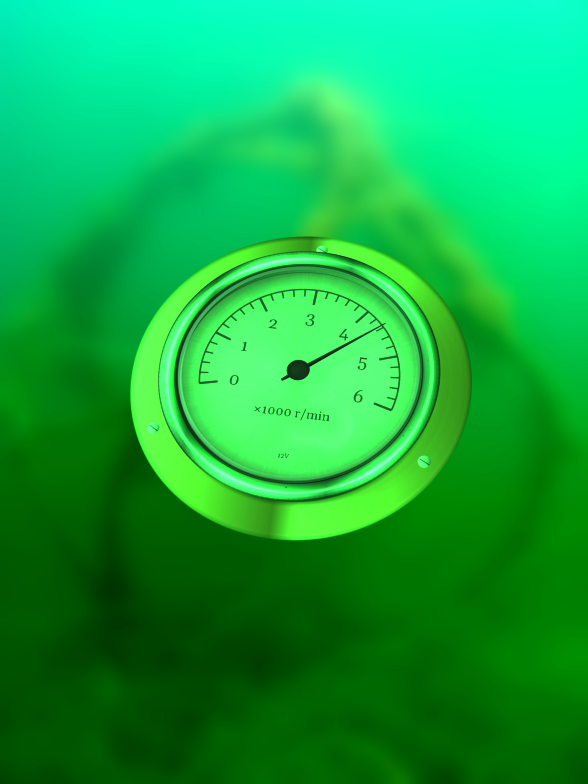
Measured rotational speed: 4400 rpm
